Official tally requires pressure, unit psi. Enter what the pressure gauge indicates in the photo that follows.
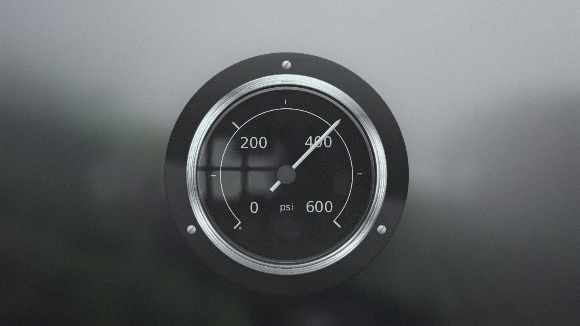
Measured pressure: 400 psi
